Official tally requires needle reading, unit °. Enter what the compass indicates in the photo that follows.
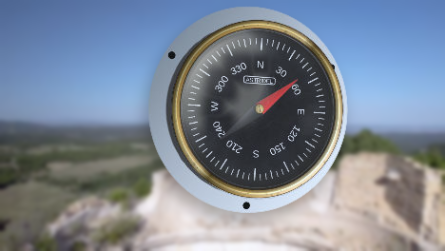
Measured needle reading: 50 °
